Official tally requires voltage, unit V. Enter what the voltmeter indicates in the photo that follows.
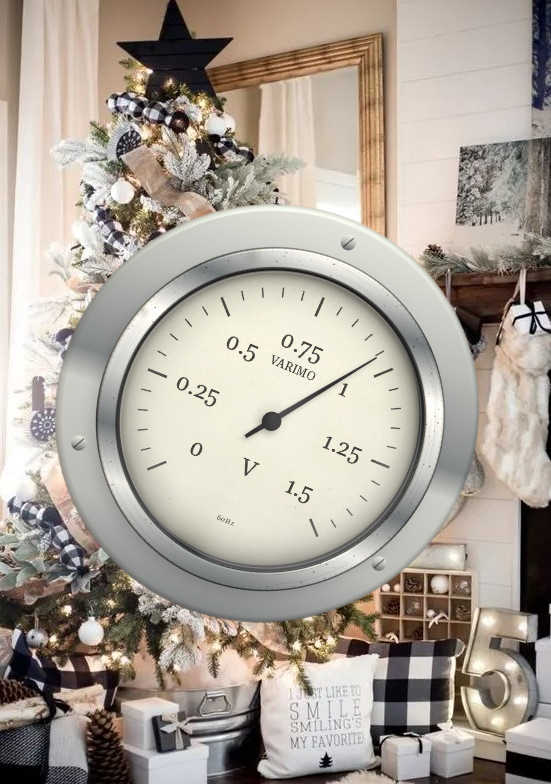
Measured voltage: 0.95 V
